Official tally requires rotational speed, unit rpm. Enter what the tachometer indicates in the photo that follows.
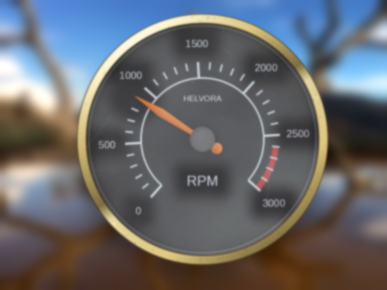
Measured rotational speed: 900 rpm
